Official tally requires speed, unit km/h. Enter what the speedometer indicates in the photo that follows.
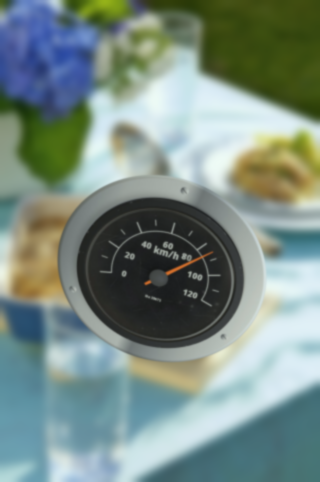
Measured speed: 85 km/h
